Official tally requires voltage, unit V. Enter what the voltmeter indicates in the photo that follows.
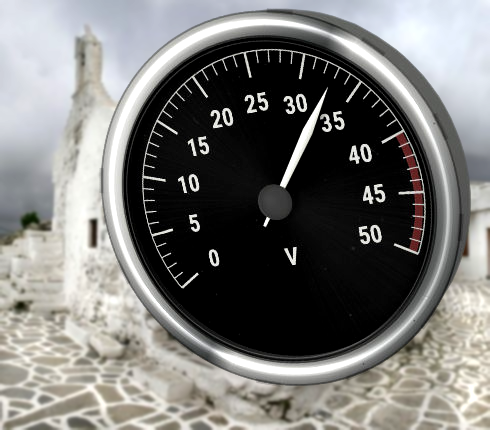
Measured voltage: 33 V
